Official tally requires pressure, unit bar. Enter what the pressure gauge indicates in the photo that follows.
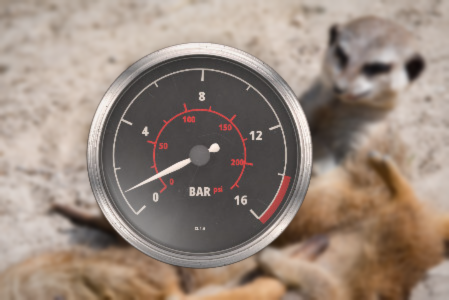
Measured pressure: 1 bar
